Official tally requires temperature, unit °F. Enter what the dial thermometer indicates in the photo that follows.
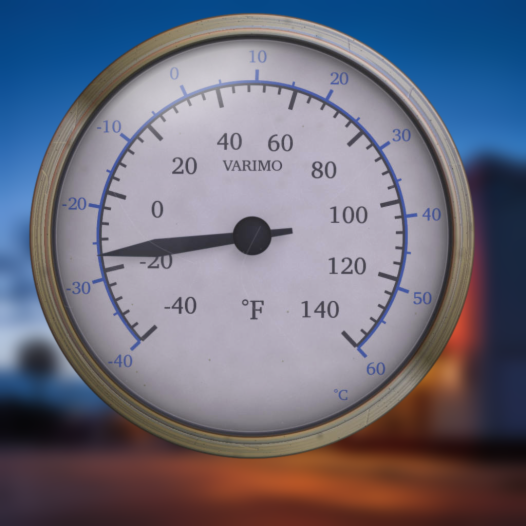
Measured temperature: -16 °F
